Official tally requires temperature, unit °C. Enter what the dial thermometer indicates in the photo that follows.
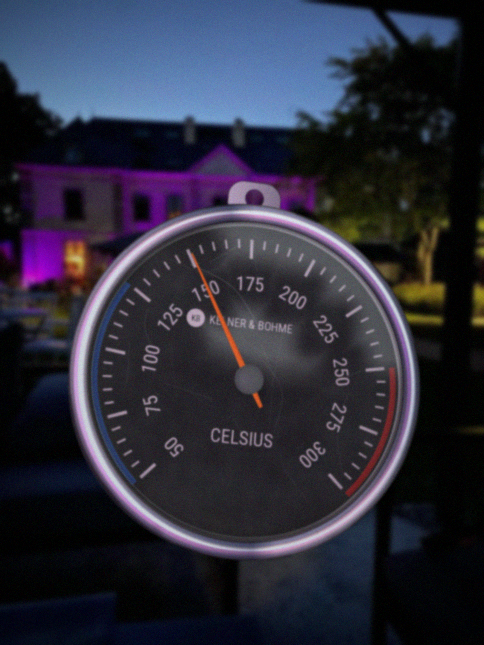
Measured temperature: 150 °C
